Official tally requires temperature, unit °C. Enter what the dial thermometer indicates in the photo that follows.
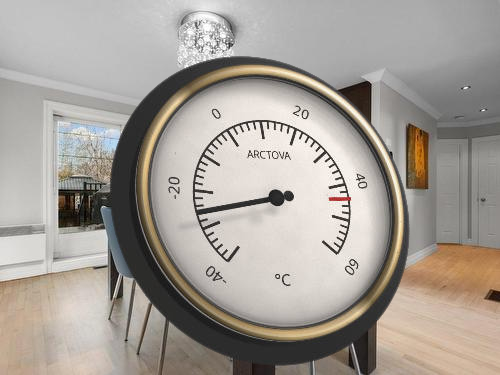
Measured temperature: -26 °C
